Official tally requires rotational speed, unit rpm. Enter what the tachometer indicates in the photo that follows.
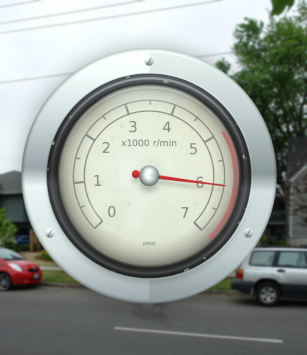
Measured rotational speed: 6000 rpm
